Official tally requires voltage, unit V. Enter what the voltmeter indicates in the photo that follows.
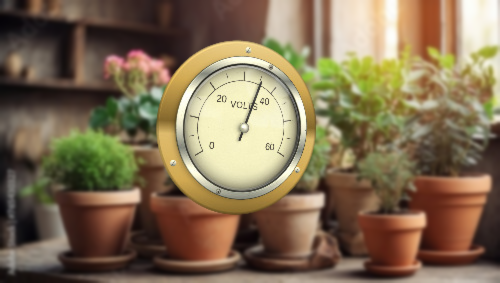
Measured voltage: 35 V
